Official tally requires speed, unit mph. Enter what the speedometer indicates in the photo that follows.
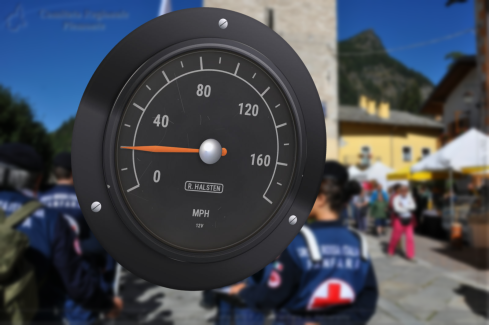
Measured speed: 20 mph
